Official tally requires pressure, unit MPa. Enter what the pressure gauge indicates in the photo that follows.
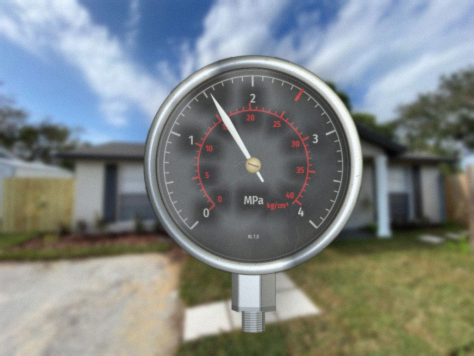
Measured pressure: 1.55 MPa
